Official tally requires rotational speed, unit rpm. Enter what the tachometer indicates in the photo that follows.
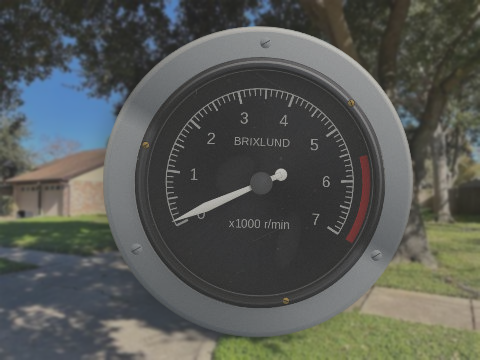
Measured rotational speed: 100 rpm
